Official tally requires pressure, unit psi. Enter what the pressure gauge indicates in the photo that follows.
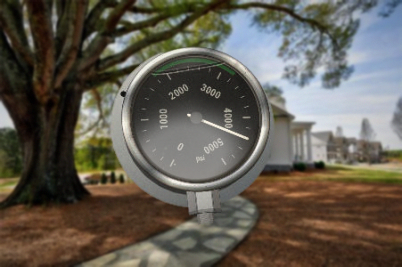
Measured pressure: 4400 psi
